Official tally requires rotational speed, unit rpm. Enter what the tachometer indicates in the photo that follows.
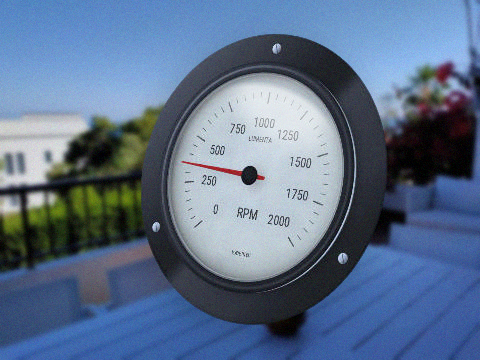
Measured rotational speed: 350 rpm
